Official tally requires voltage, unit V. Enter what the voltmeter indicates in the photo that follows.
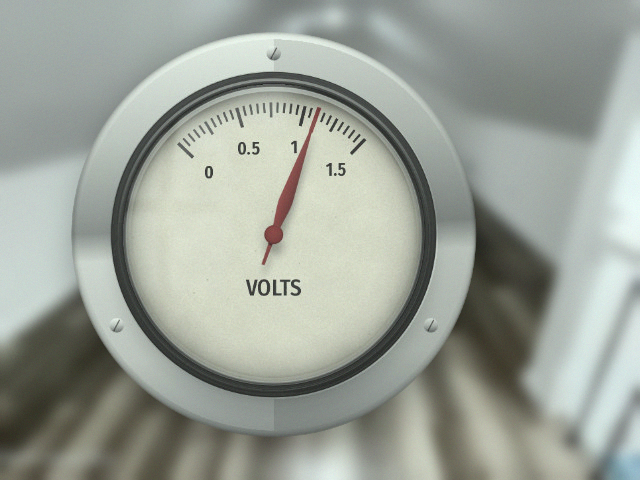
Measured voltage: 1.1 V
